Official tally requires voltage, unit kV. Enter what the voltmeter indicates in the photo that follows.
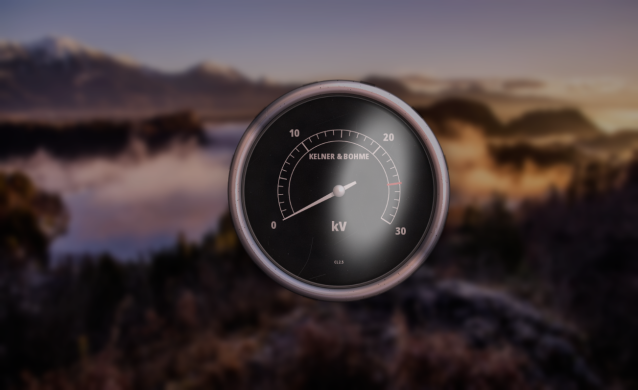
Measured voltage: 0 kV
